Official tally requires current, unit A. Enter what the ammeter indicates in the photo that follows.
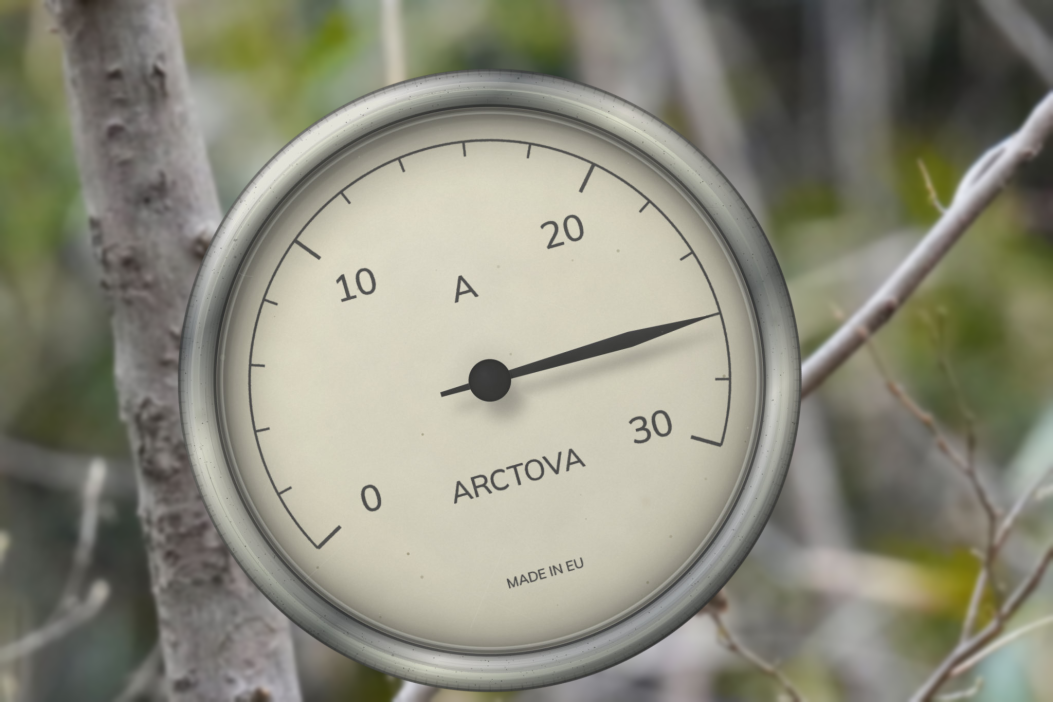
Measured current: 26 A
